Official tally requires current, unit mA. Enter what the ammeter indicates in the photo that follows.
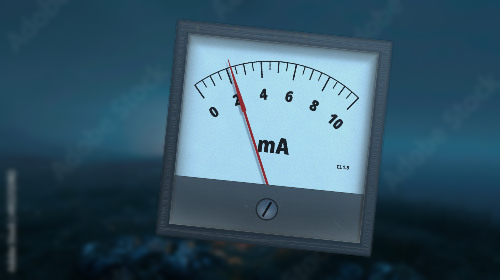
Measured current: 2.25 mA
